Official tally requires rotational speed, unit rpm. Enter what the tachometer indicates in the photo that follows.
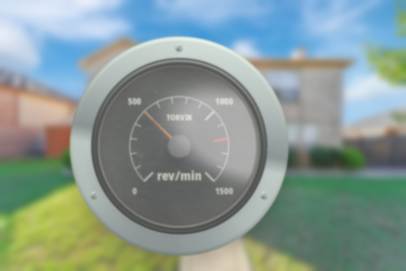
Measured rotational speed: 500 rpm
